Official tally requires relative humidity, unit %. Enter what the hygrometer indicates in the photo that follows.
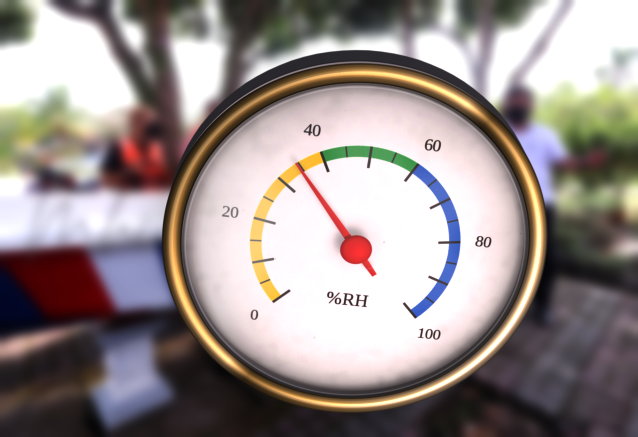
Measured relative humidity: 35 %
